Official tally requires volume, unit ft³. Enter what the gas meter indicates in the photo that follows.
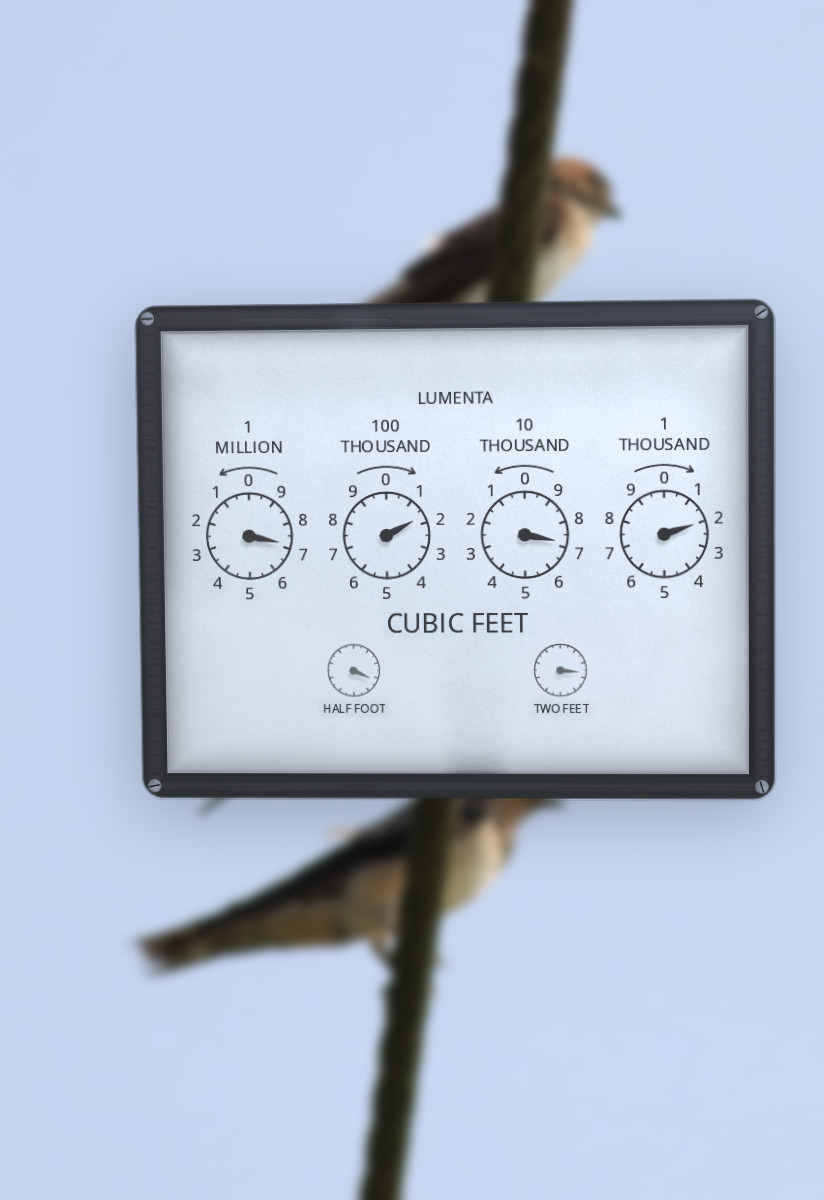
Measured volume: 717200 ft³
